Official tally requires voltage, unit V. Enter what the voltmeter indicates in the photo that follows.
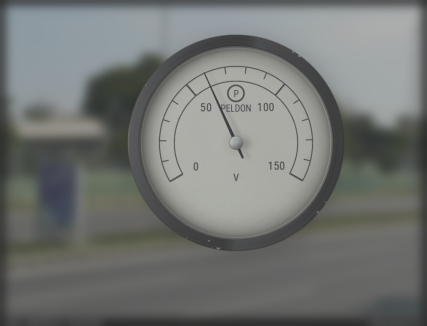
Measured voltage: 60 V
